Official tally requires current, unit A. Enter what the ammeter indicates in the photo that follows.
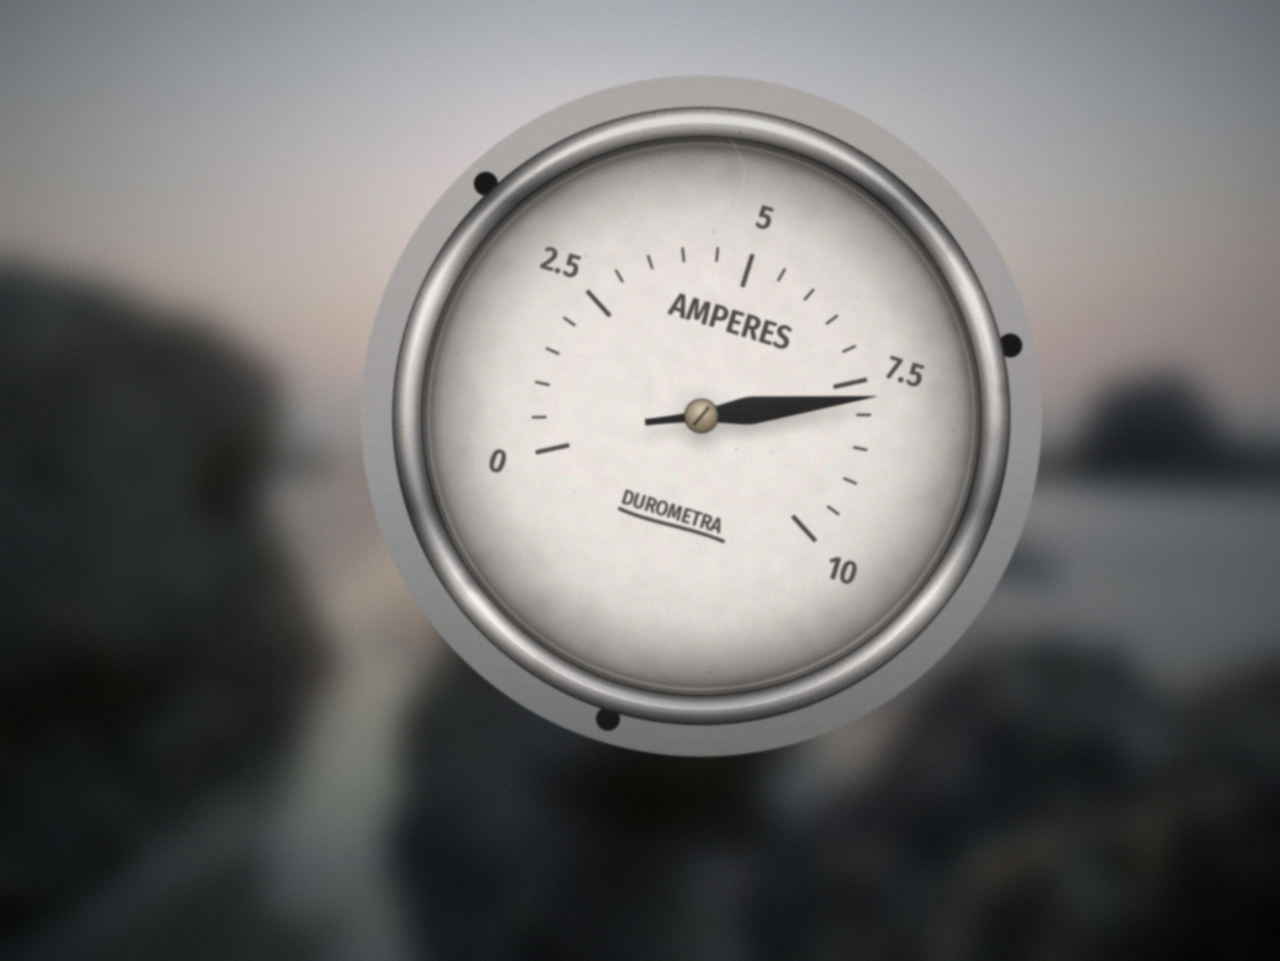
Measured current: 7.75 A
